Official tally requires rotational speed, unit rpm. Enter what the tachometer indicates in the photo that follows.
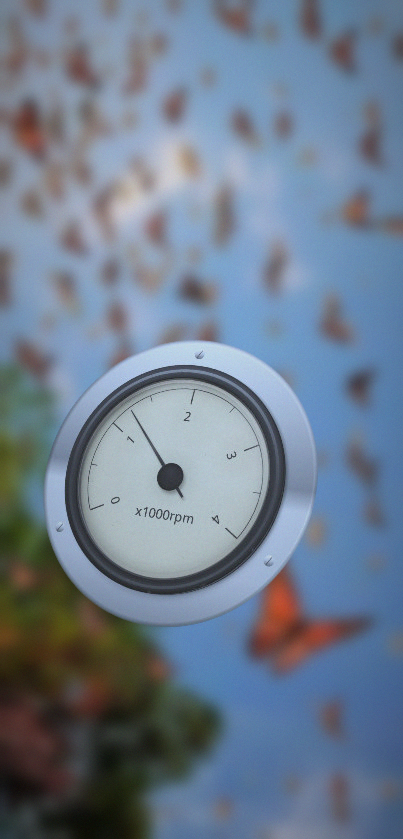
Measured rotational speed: 1250 rpm
